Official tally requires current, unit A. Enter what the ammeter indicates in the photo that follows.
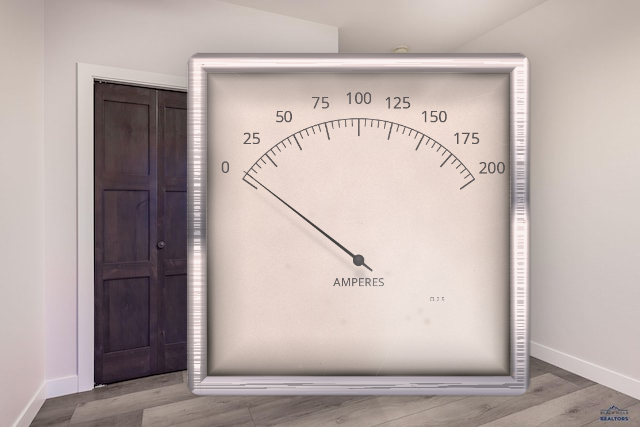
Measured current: 5 A
